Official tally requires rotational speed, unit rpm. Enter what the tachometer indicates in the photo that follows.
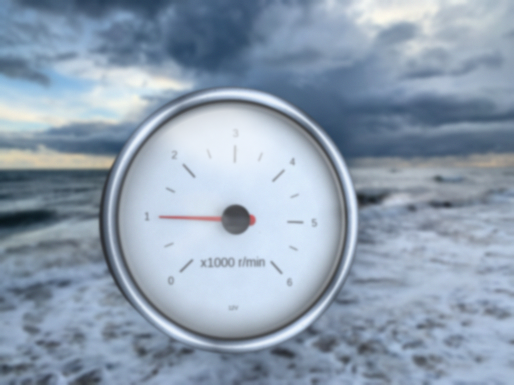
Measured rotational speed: 1000 rpm
